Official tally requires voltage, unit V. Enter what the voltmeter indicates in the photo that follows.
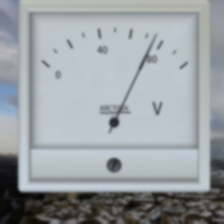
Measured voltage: 75 V
